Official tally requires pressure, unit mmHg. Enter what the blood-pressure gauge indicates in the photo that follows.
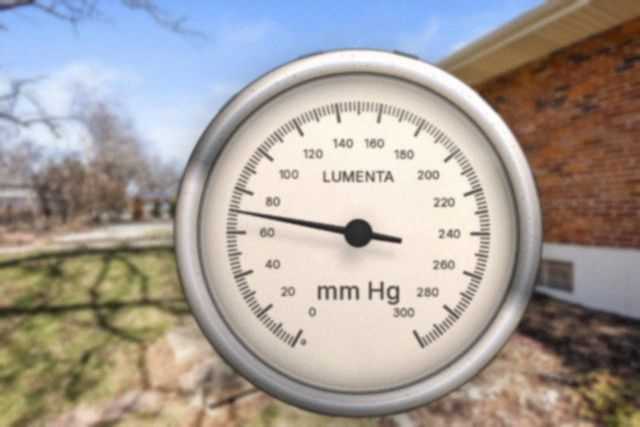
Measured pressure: 70 mmHg
